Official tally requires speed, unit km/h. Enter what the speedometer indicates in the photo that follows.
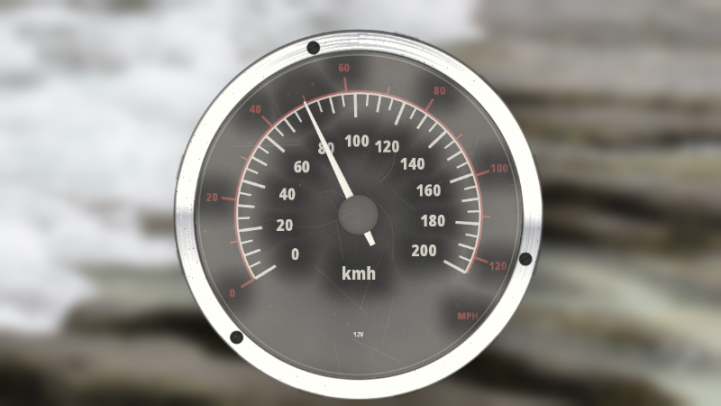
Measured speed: 80 km/h
